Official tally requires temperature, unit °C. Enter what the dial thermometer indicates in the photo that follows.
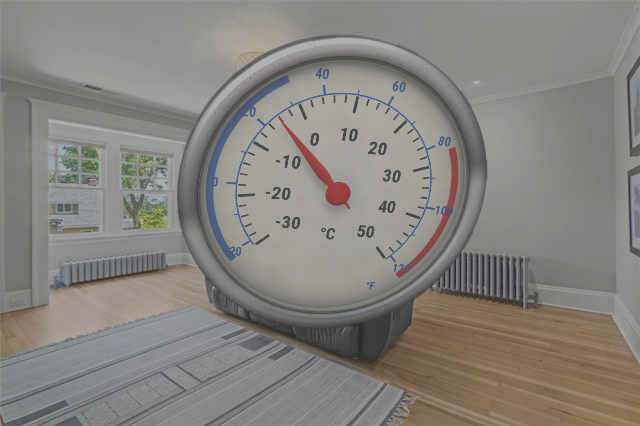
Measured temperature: -4 °C
